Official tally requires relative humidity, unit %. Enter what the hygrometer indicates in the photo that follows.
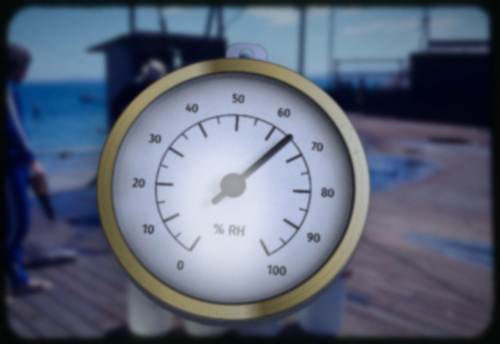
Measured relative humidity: 65 %
